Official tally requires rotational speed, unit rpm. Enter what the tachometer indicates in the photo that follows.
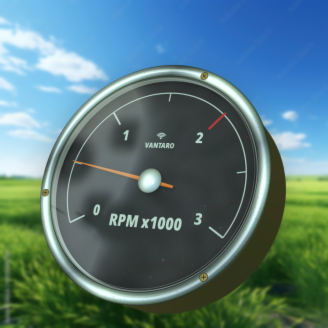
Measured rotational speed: 500 rpm
